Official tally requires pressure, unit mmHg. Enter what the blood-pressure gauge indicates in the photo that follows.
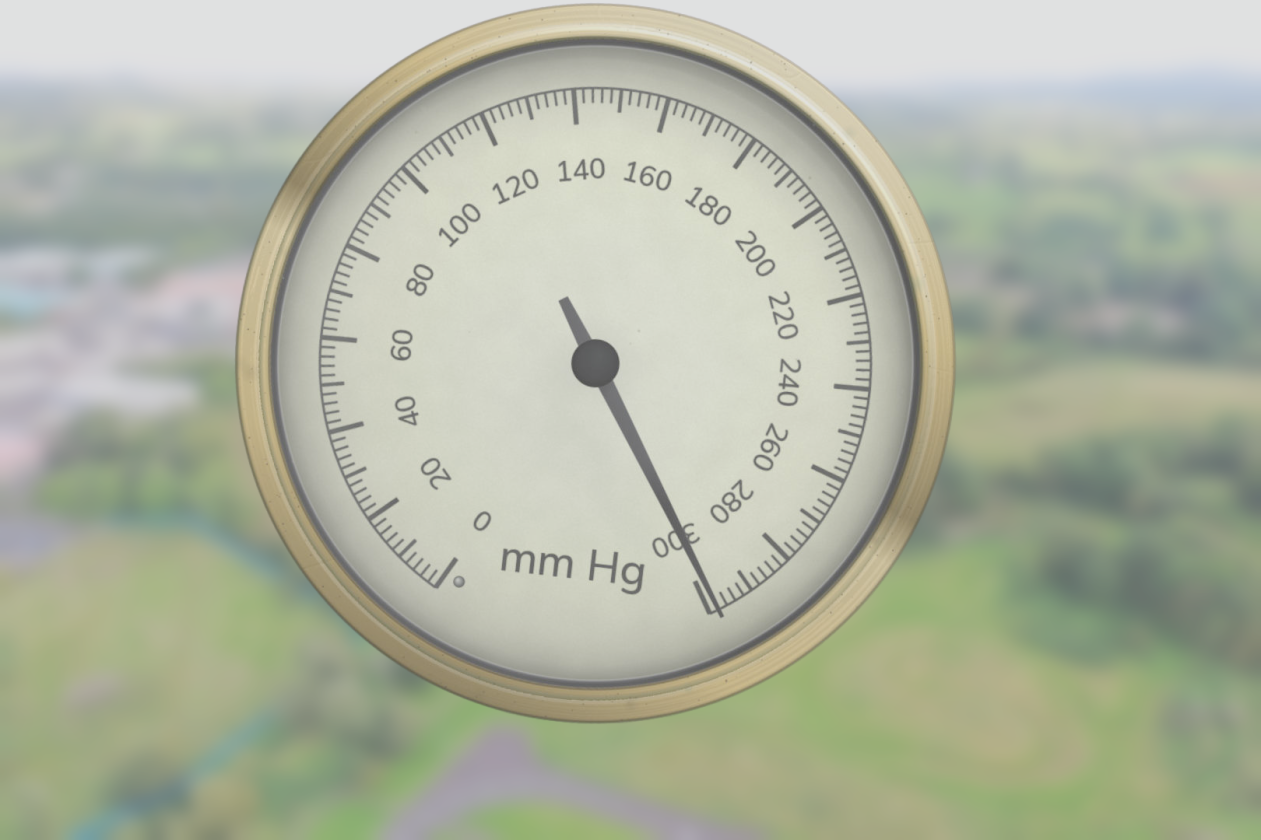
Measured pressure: 298 mmHg
